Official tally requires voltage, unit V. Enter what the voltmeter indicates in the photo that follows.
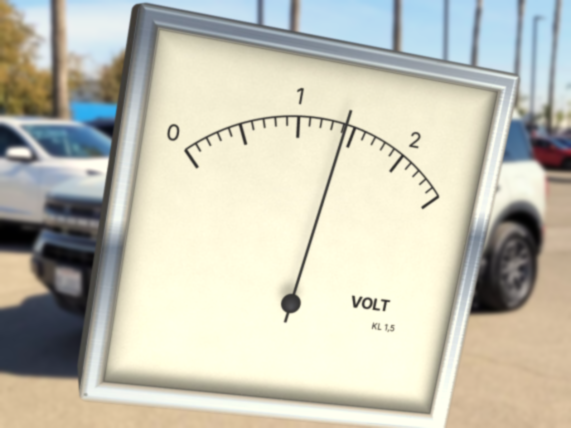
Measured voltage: 1.4 V
